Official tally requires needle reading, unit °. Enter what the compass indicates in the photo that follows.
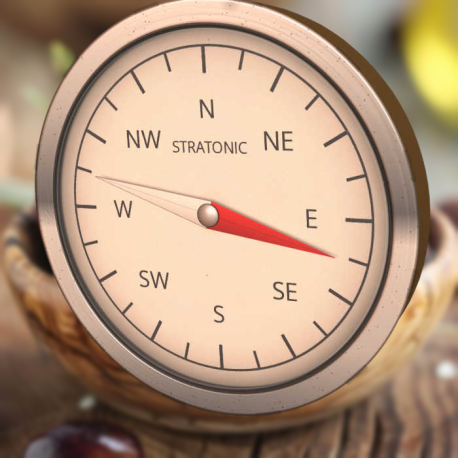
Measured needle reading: 105 °
